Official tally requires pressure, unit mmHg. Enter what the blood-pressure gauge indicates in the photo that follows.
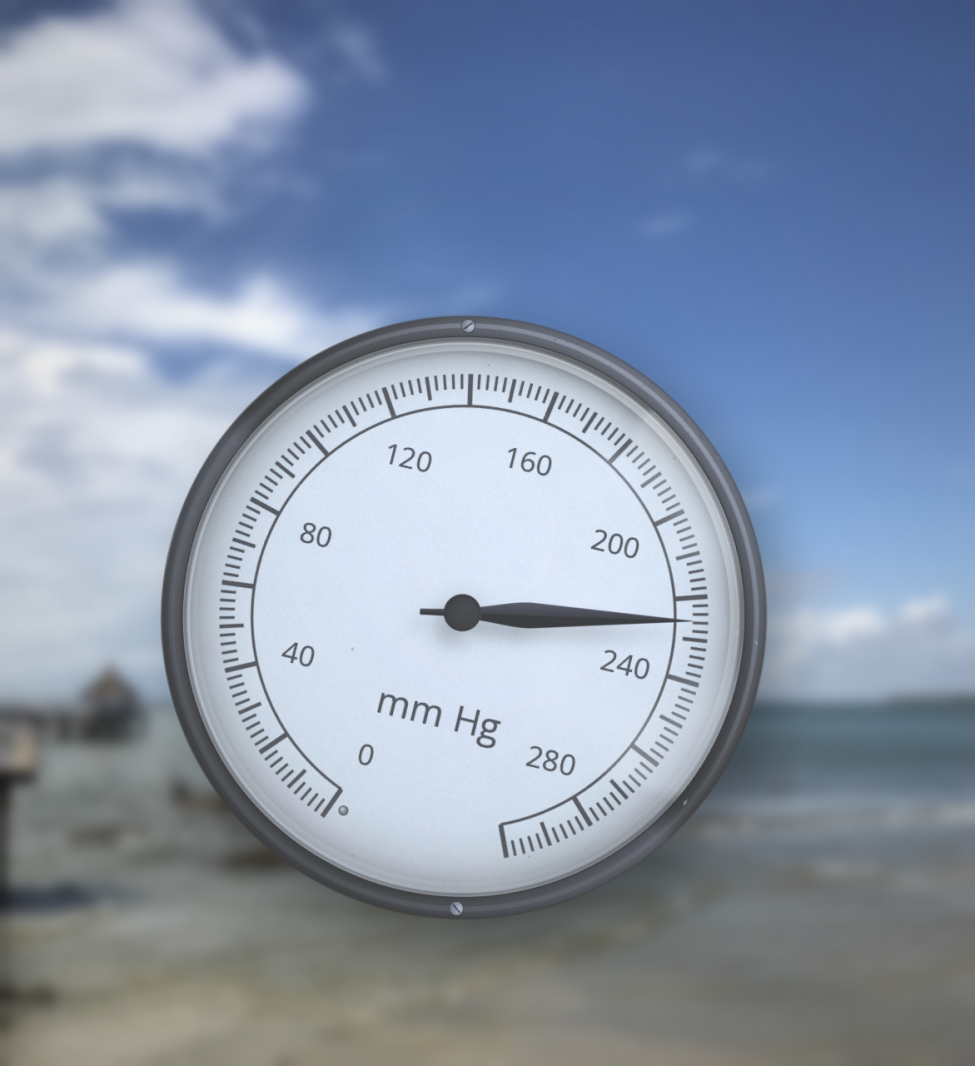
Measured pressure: 226 mmHg
